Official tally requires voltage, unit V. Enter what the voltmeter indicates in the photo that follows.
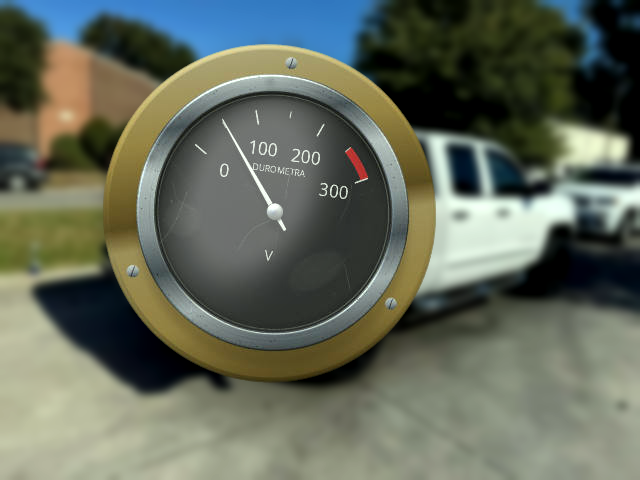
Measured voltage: 50 V
